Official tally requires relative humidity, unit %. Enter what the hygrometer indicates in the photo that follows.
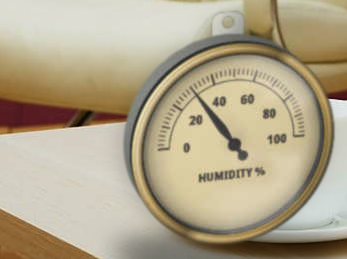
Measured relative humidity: 30 %
